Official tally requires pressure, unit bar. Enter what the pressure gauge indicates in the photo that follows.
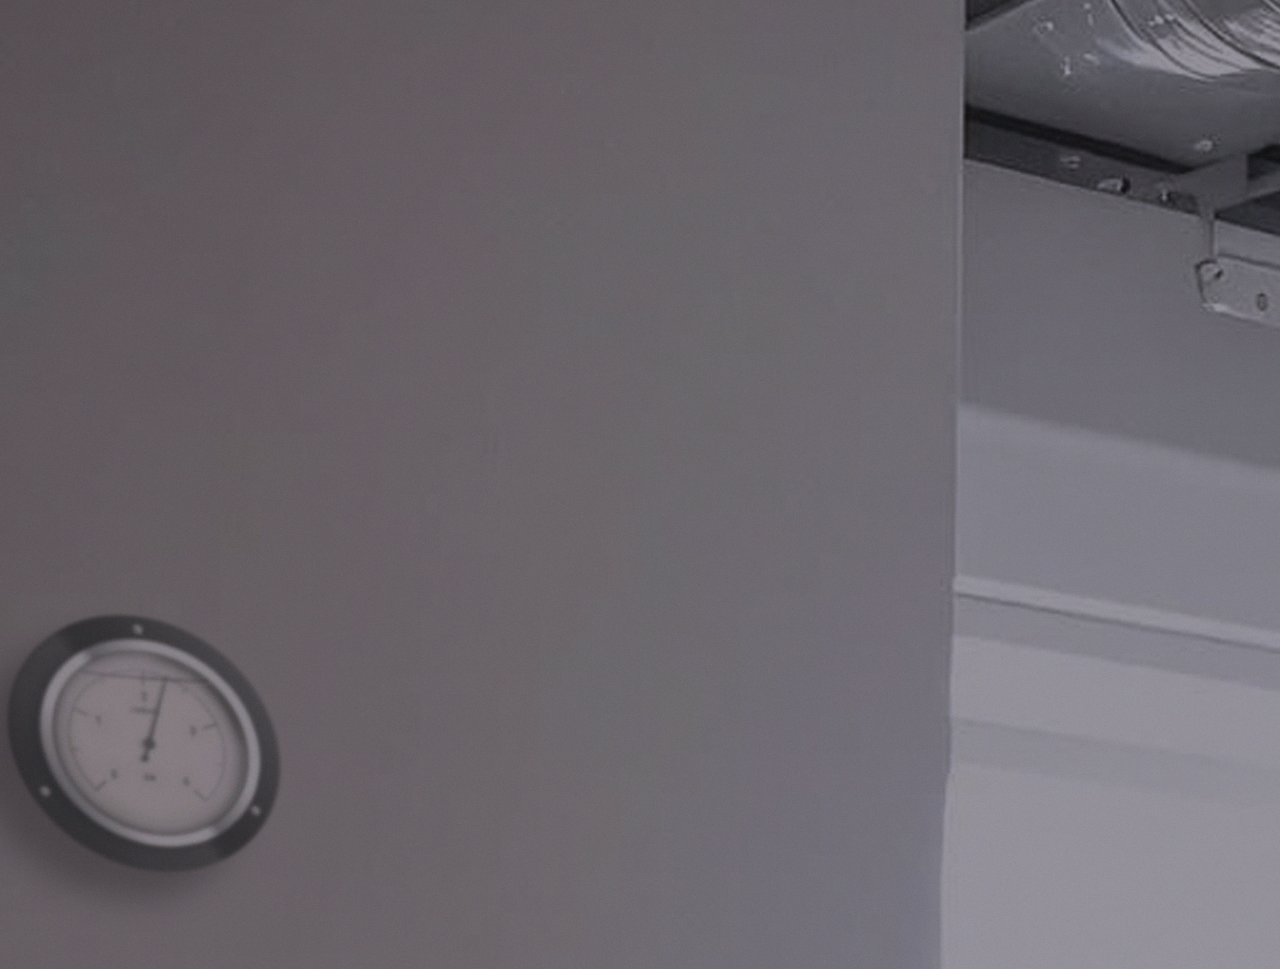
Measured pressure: 2.25 bar
